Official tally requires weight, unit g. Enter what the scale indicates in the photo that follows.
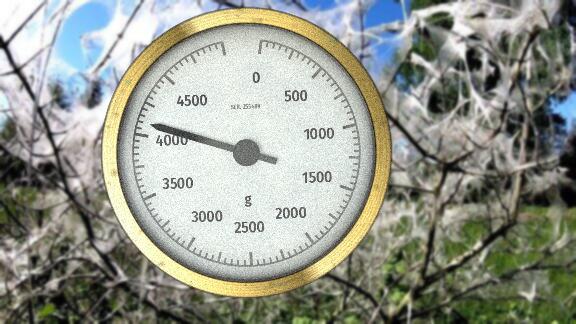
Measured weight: 4100 g
